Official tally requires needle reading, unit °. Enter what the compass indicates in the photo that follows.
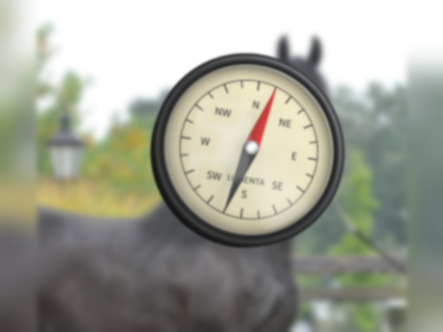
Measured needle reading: 15 °
